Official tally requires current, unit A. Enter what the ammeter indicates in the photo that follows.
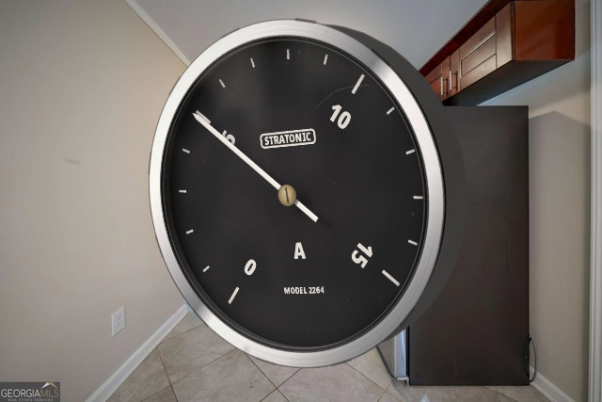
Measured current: 5 A
